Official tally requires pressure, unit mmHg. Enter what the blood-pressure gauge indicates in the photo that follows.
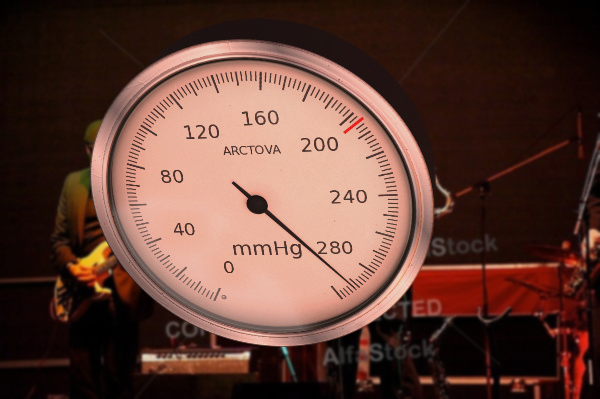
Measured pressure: 290 mmHg
